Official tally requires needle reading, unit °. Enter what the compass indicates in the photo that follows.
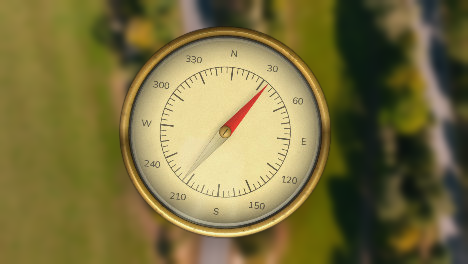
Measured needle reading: 35 °
